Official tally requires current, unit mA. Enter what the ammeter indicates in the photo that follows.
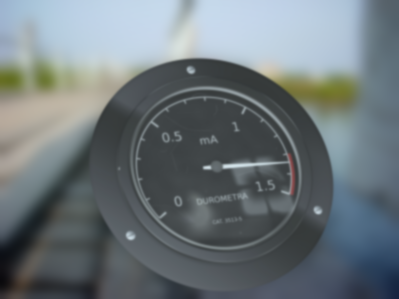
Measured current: 1.35 mA
